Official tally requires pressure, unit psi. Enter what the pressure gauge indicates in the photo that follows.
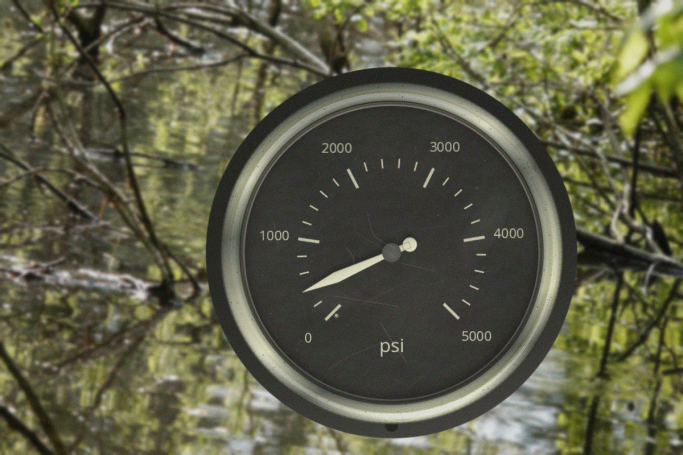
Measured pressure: 400 psi
